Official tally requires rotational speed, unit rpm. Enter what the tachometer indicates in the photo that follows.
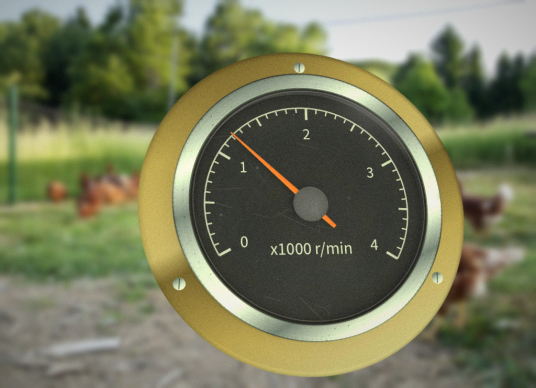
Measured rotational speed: 1200 rpm
